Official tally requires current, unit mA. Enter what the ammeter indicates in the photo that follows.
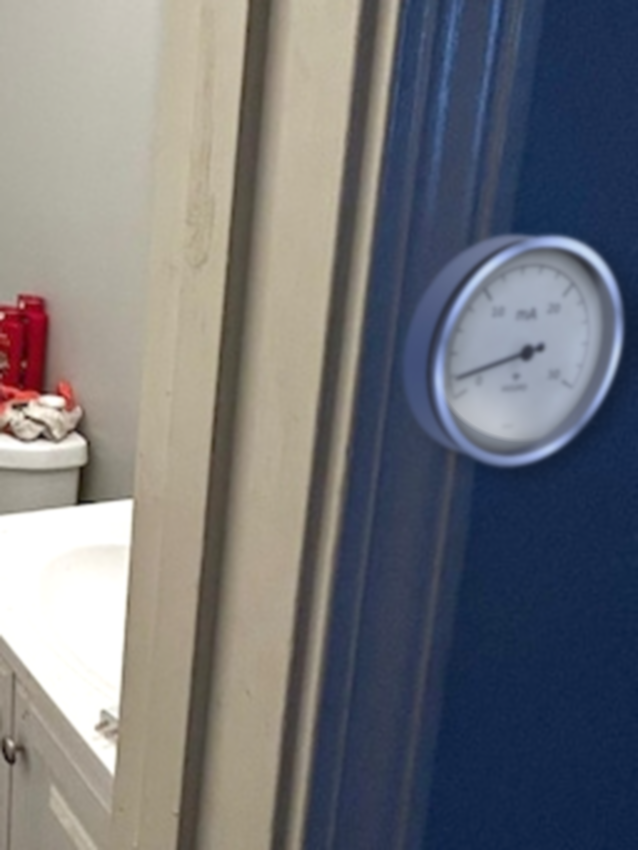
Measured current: 2 mA
